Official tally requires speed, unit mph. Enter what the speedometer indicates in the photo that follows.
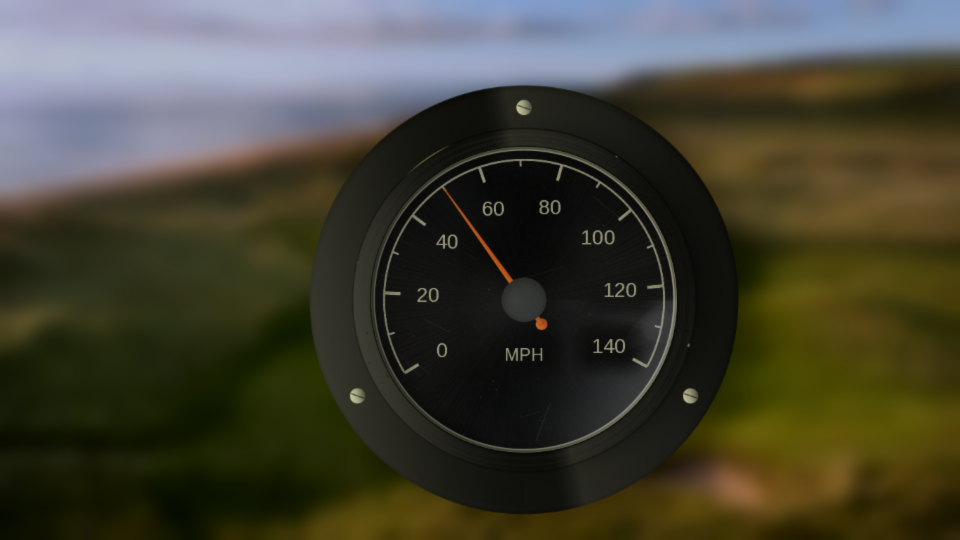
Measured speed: 50 mph
